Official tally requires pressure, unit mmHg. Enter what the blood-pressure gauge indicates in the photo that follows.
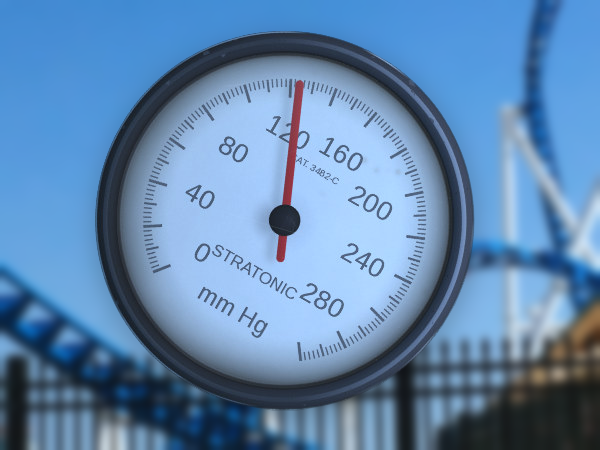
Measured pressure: 124 mmHg
